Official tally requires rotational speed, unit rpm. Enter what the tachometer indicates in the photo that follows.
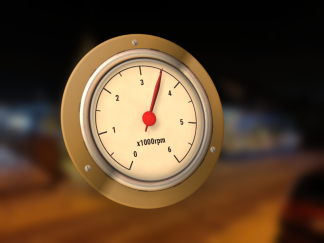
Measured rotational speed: 3500 rpm
